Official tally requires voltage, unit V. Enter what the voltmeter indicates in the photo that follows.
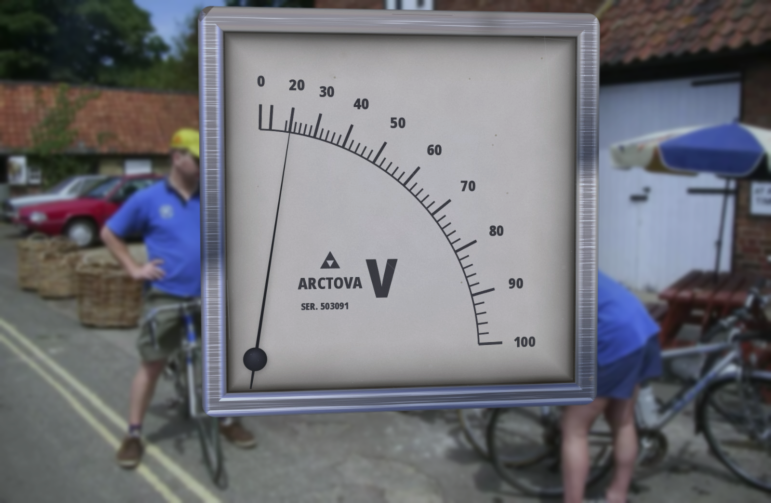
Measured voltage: 20 V
